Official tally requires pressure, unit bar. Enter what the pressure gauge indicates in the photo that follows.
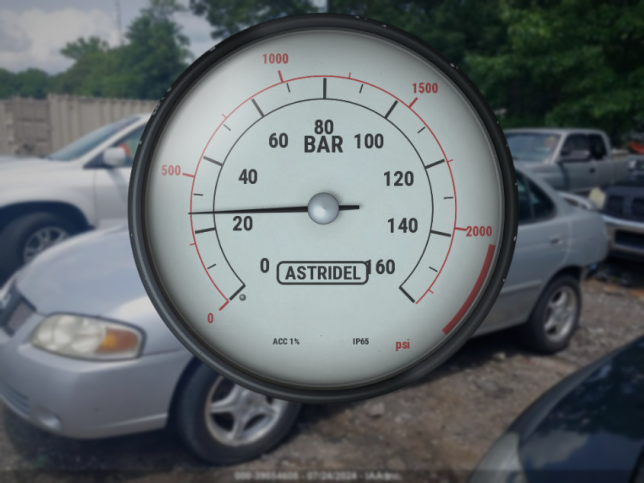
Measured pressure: 25 bar
